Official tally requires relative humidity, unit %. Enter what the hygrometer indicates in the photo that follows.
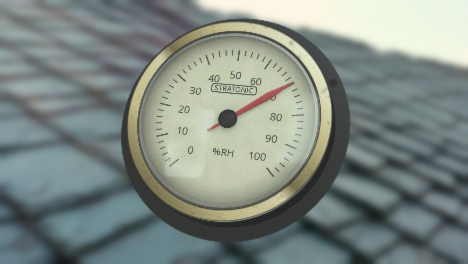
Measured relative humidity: 70 %
